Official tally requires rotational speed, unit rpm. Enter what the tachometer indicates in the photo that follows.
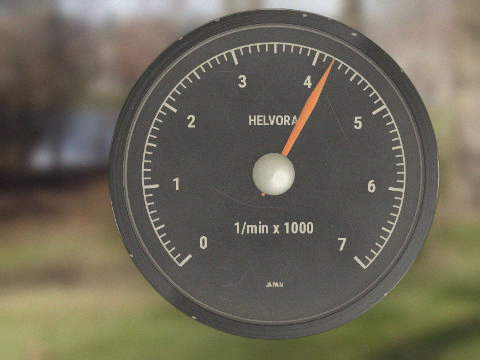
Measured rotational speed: 4200 rpm
